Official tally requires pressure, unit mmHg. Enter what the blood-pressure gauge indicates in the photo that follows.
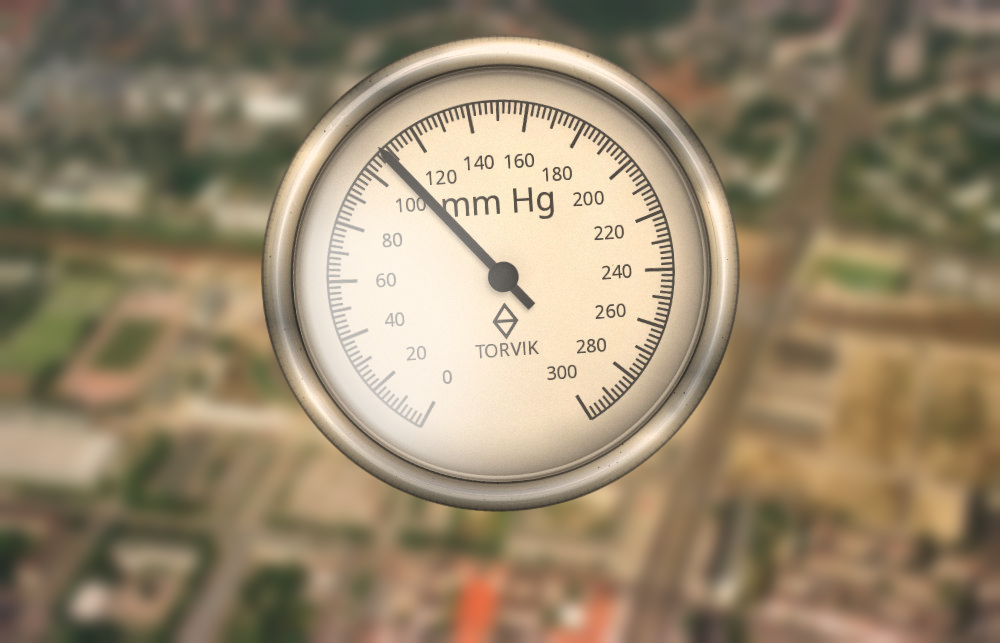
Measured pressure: 108 mmHg
